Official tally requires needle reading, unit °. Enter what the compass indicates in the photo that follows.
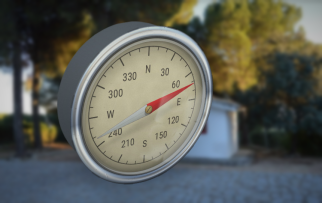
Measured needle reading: 70 °
